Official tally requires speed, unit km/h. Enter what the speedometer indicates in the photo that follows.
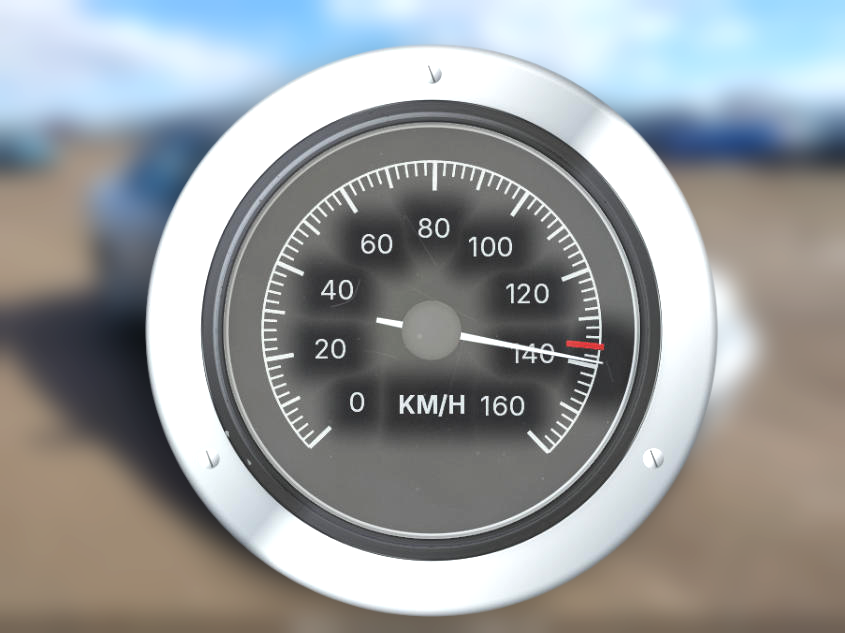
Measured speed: 139 km/h
